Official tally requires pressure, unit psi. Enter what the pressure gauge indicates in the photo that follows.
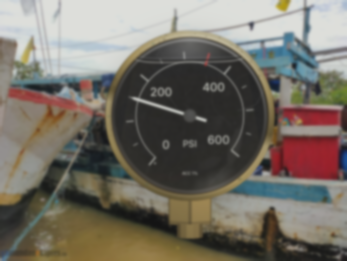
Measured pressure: 150 psi
